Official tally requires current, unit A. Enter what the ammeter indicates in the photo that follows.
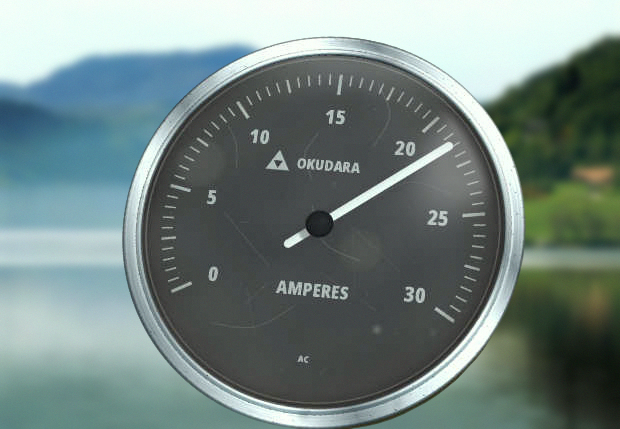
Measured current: 21.5 A
